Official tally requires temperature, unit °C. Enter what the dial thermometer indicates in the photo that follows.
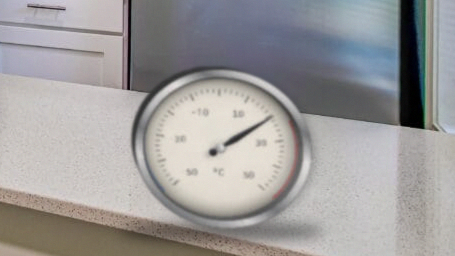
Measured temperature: 20 °C
